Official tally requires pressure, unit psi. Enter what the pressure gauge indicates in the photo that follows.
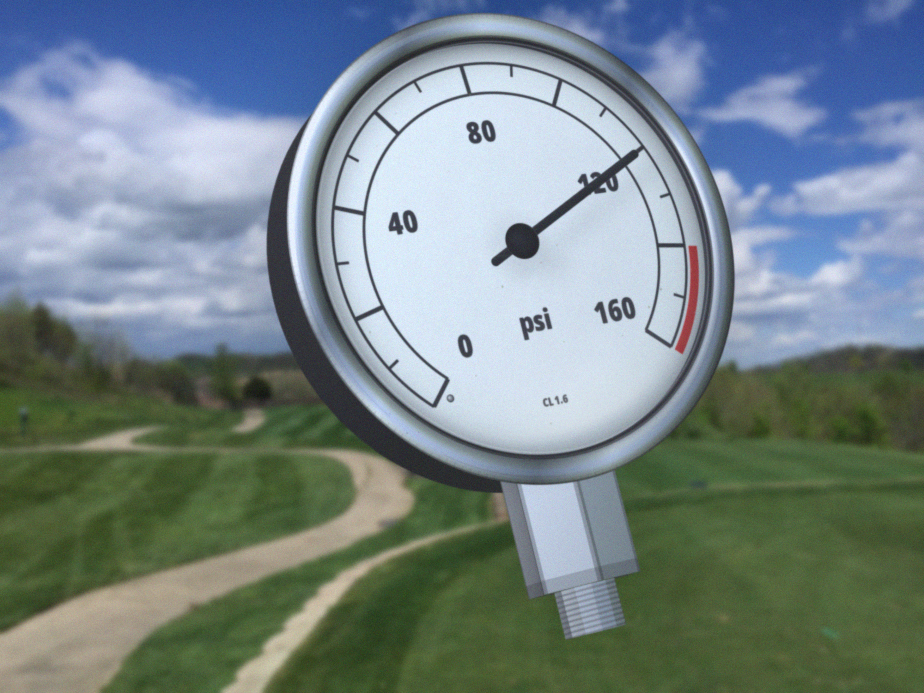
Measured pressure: 120 psi
